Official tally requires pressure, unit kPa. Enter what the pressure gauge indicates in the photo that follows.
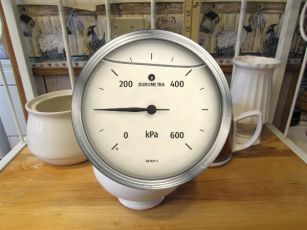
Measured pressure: 100 kPa
